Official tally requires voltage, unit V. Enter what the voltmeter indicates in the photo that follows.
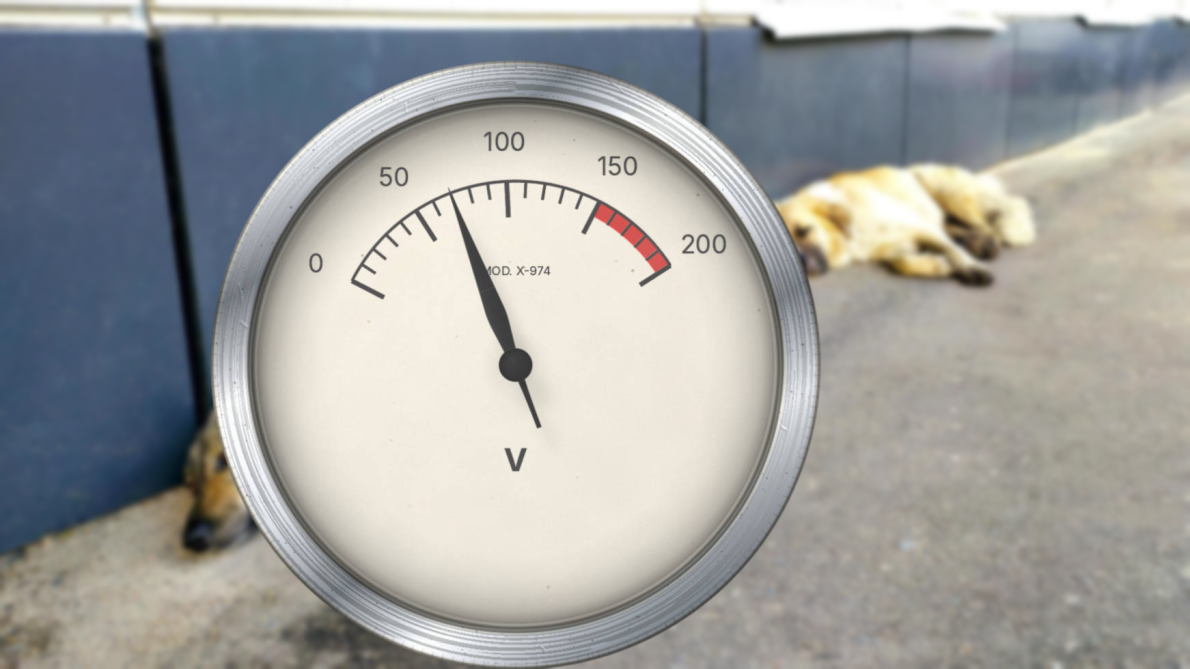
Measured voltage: 70 V
